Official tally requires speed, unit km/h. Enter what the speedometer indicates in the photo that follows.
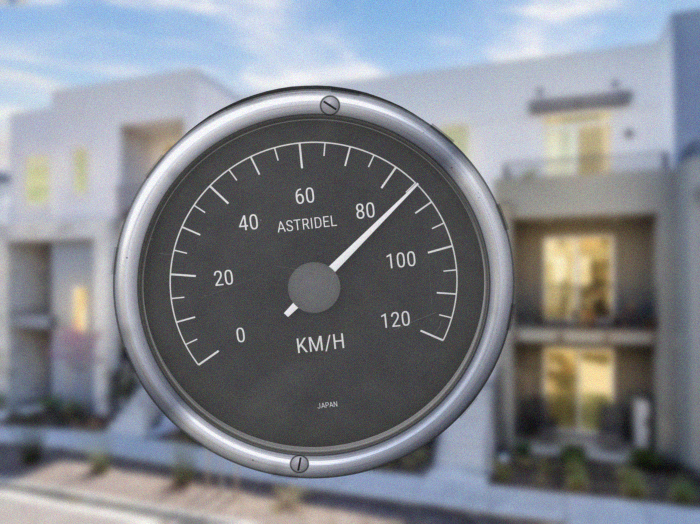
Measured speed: 85 km/h
